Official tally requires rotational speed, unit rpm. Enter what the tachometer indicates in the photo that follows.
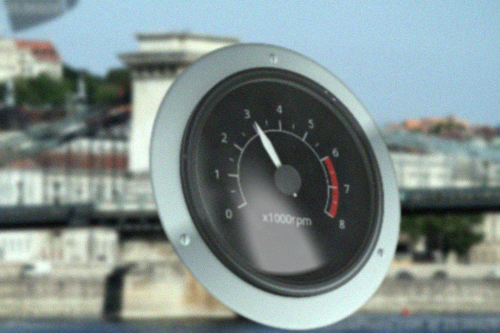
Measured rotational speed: 3000 rpm
